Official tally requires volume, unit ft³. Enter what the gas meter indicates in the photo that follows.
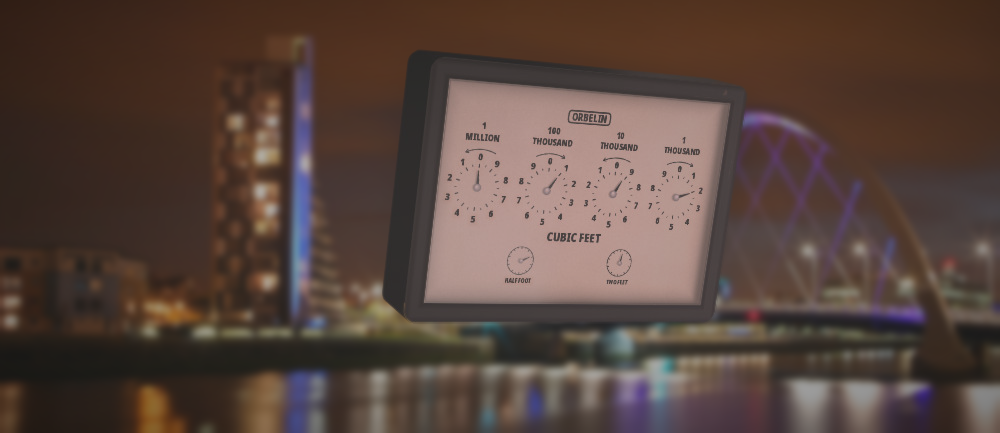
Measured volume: 9200 ft³
